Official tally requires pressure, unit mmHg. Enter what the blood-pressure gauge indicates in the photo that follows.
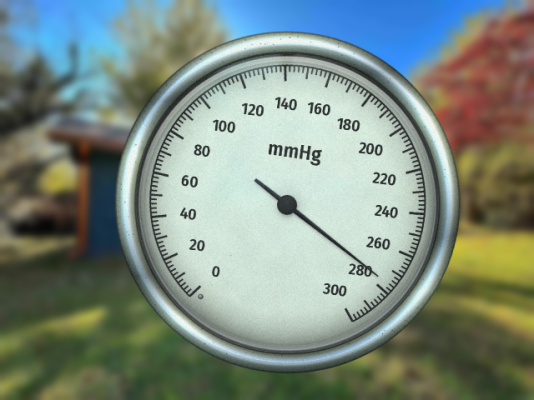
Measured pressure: 276 mmHg
